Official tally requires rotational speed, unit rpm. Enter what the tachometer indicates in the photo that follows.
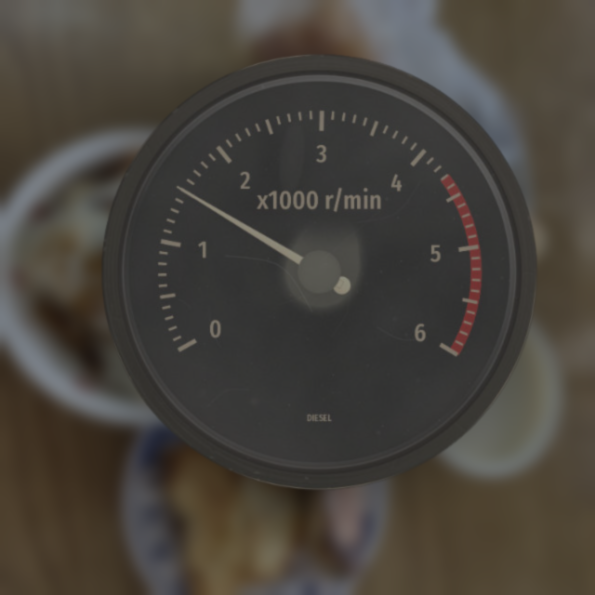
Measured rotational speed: 1500 rpm
